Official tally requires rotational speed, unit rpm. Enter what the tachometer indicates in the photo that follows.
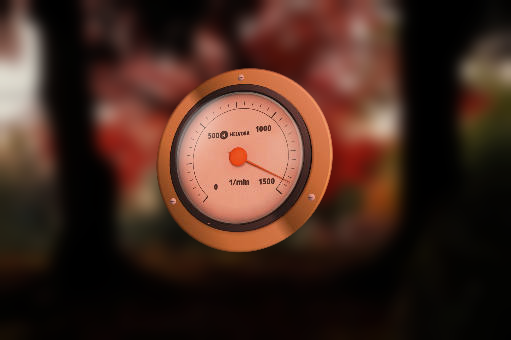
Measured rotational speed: 1425 rpm
